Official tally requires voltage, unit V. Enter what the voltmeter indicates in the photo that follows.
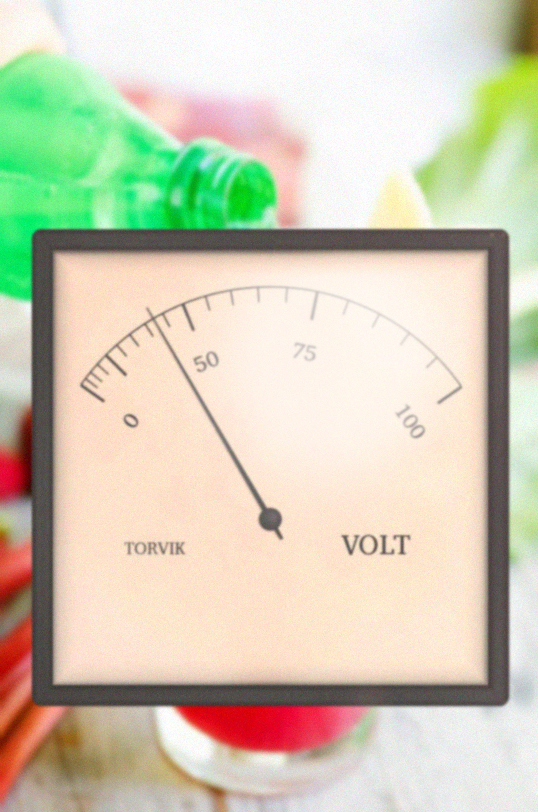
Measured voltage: 42.5 V
